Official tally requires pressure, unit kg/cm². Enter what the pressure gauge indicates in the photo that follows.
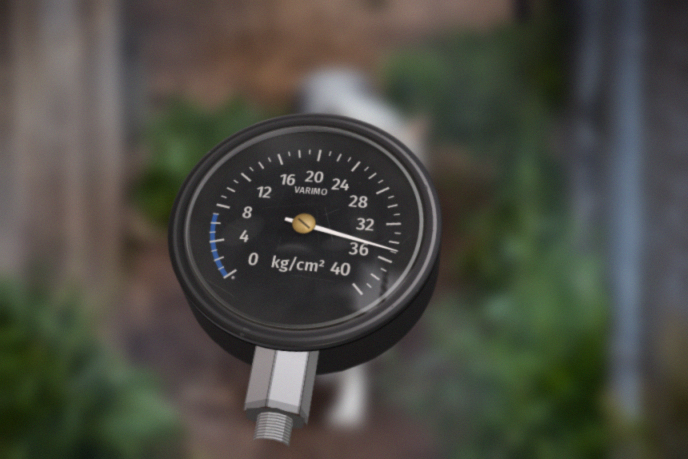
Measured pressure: 35 kg/cm²
